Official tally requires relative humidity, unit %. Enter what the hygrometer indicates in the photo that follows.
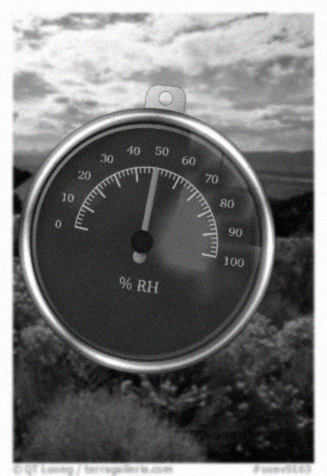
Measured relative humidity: 50 %
